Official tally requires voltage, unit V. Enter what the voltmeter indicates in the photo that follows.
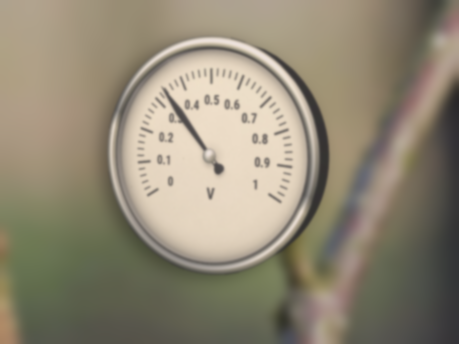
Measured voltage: 0.34 V
